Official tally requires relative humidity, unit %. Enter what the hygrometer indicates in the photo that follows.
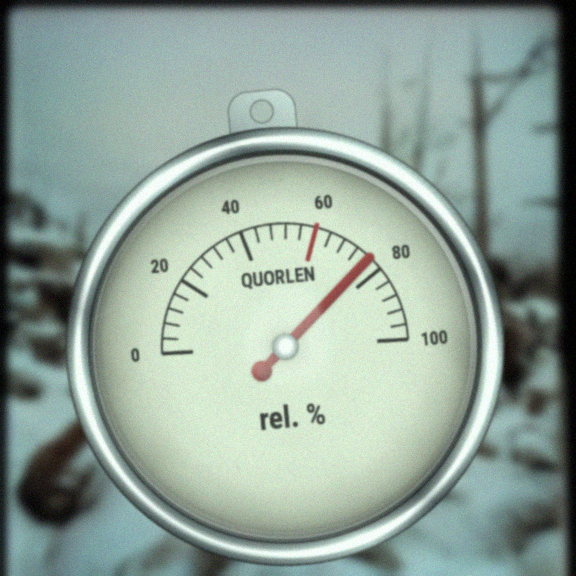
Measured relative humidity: 76 %
